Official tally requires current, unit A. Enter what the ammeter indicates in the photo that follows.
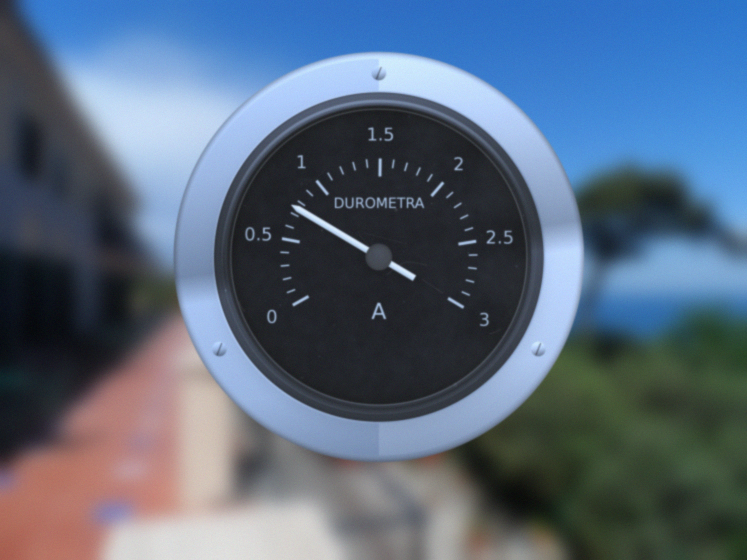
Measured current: 0.75 A
